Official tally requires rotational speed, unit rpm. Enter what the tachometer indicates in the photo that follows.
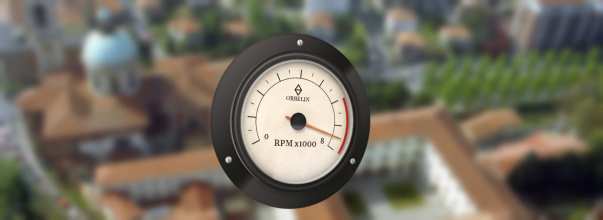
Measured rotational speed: 7500 rpm
